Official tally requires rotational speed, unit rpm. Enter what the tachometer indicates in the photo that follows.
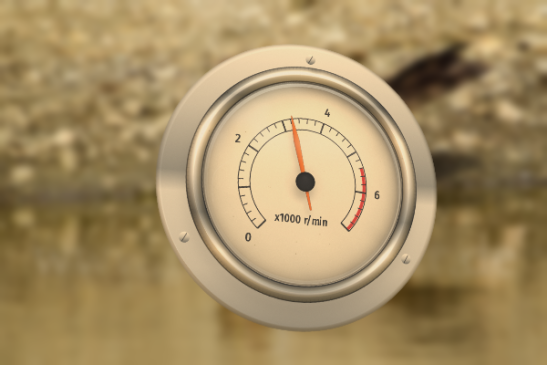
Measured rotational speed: 3200 rpm
